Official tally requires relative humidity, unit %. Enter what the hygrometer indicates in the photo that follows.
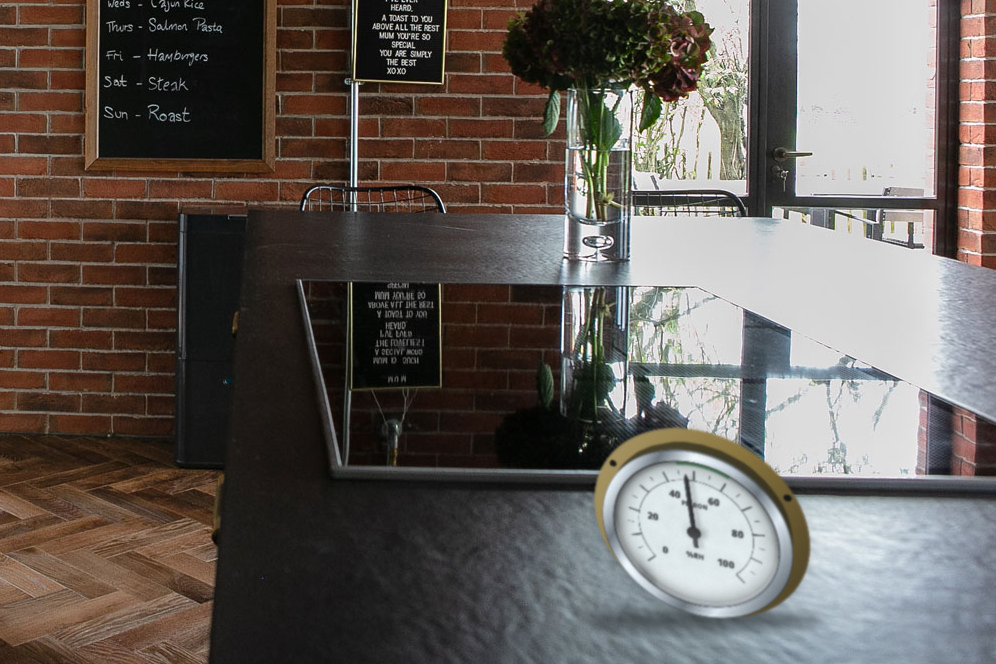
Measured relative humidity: 47.5 %
